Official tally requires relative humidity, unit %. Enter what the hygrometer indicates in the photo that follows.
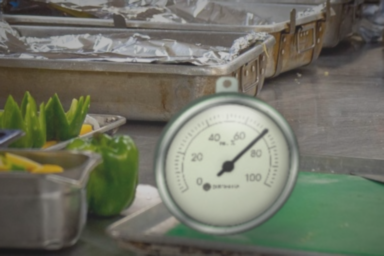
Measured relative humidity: 70 %
